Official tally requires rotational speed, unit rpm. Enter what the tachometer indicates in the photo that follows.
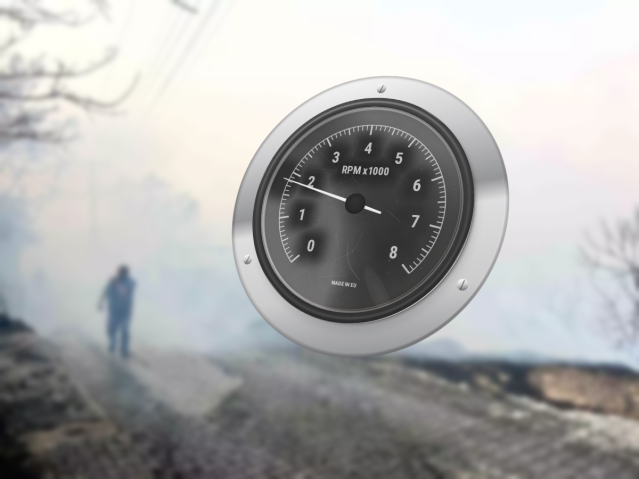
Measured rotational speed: 1800 rpm
